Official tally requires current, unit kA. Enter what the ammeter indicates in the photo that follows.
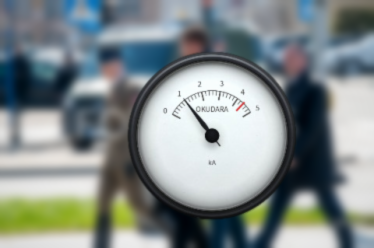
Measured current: 1 kA
